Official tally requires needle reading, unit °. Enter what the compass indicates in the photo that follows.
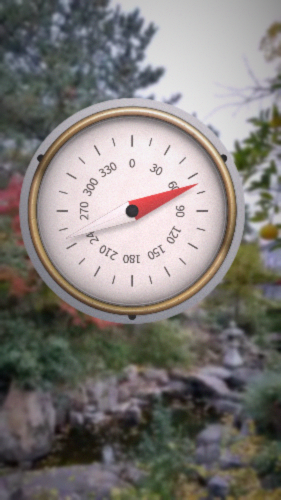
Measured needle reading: 67.5 °
